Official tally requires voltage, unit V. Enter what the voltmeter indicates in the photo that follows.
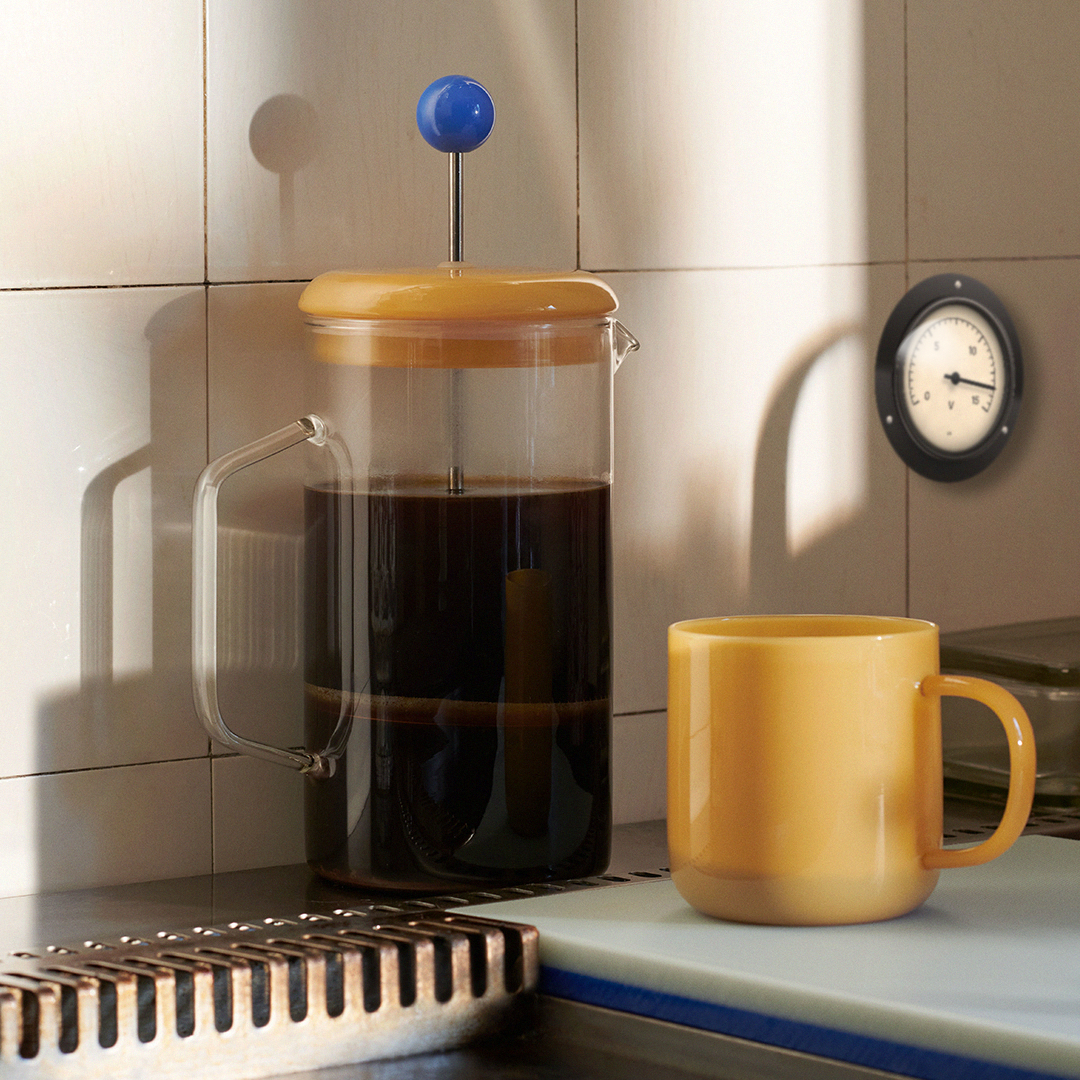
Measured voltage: 13.5 V
